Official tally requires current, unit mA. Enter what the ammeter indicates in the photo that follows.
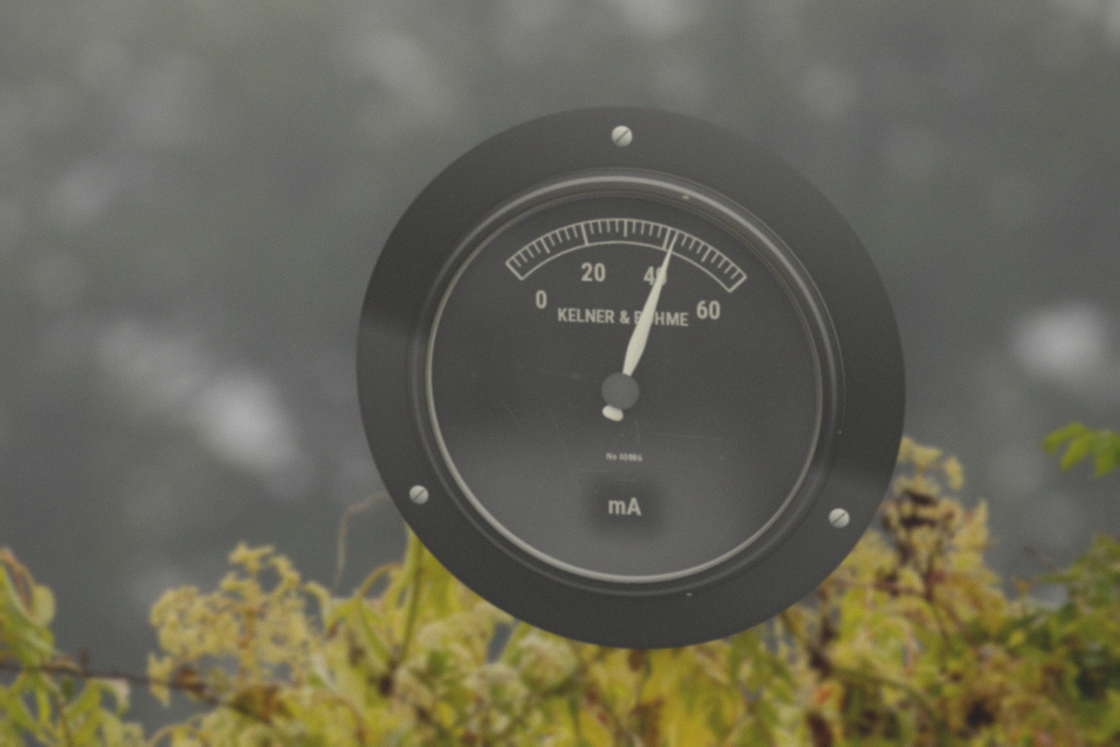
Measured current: 42 mA
